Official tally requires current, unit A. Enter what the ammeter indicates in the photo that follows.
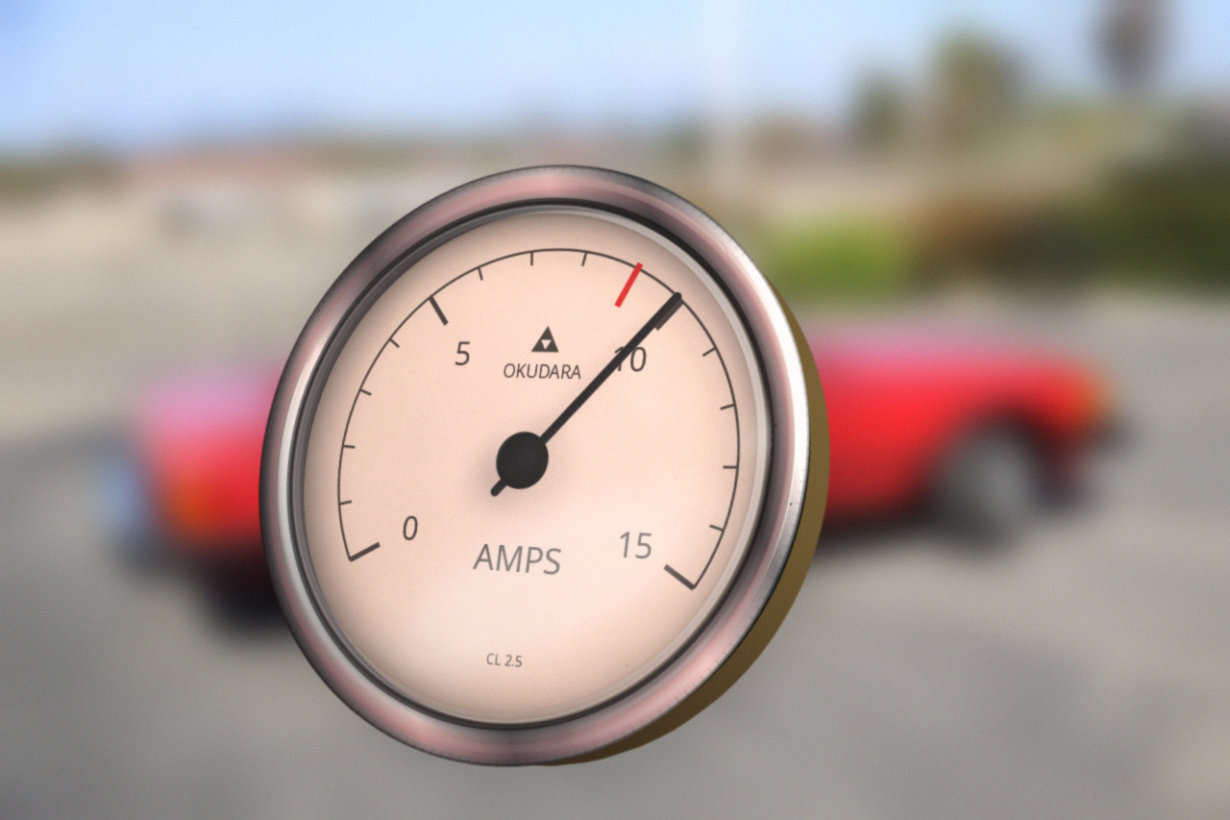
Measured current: 10 A
